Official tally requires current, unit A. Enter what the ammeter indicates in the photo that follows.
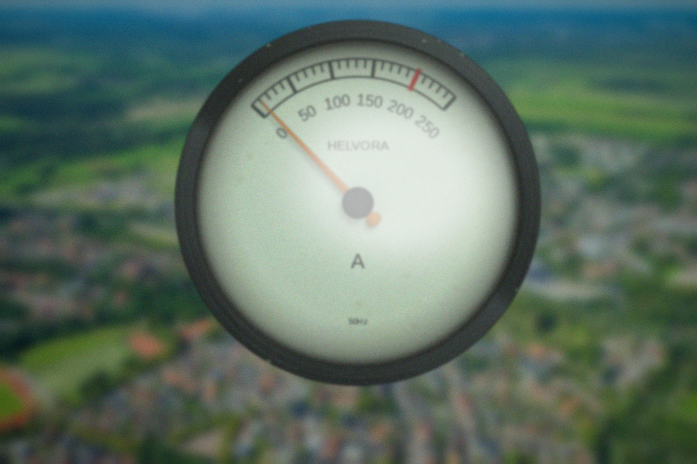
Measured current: 10 A
